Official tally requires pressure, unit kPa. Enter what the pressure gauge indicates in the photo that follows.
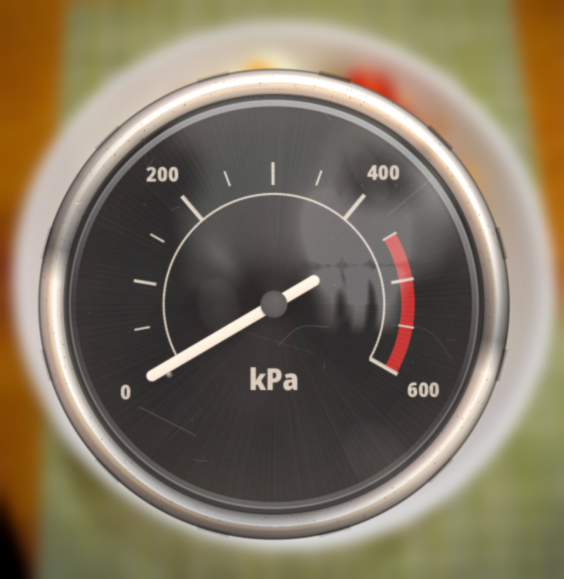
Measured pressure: 0 kPa
